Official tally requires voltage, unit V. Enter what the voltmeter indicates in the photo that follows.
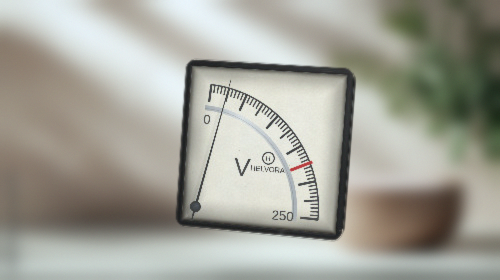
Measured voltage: 25 V
